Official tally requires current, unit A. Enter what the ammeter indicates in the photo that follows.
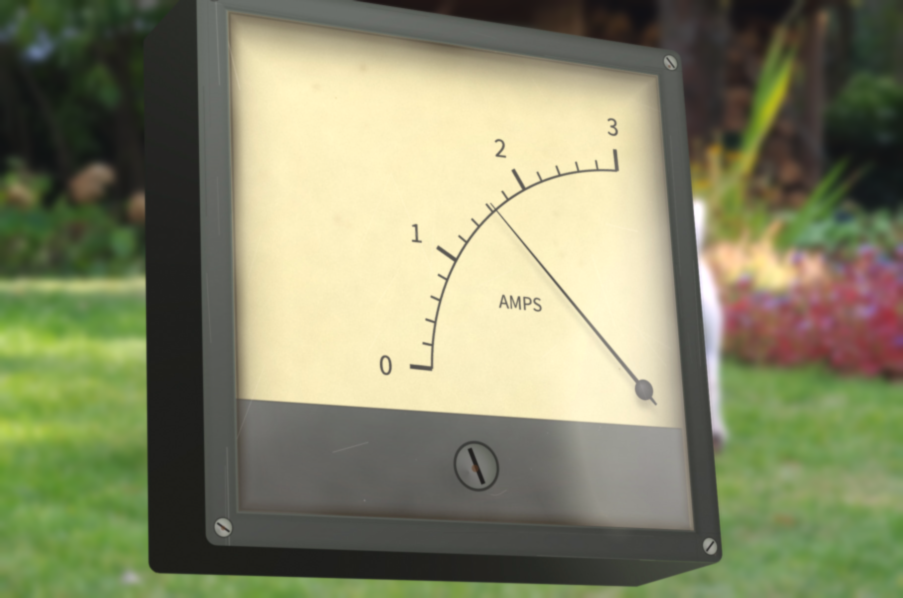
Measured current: 1.6 A
